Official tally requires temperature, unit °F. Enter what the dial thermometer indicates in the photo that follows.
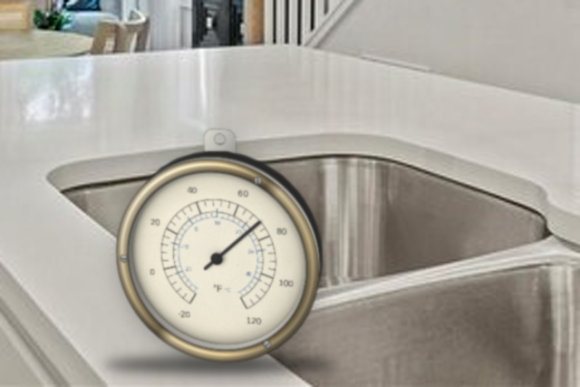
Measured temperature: 72 °F
